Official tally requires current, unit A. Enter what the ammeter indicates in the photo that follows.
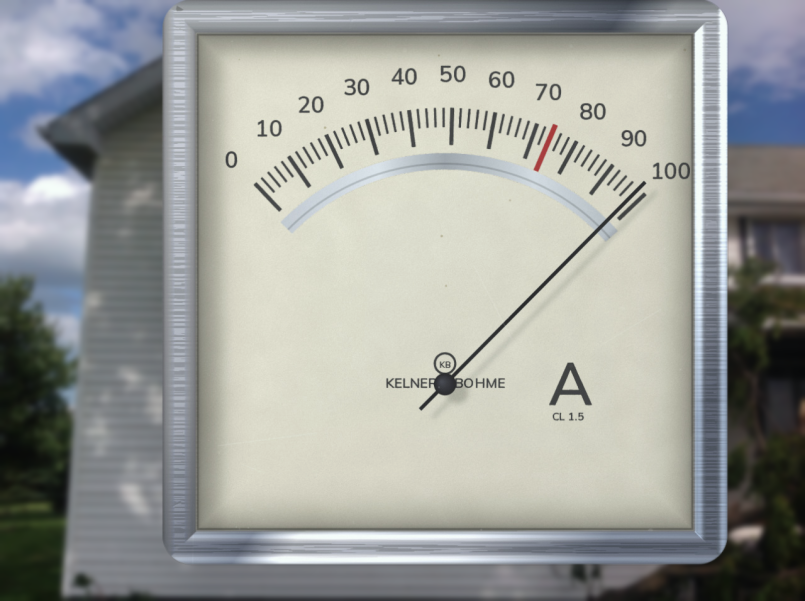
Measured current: 98 A
